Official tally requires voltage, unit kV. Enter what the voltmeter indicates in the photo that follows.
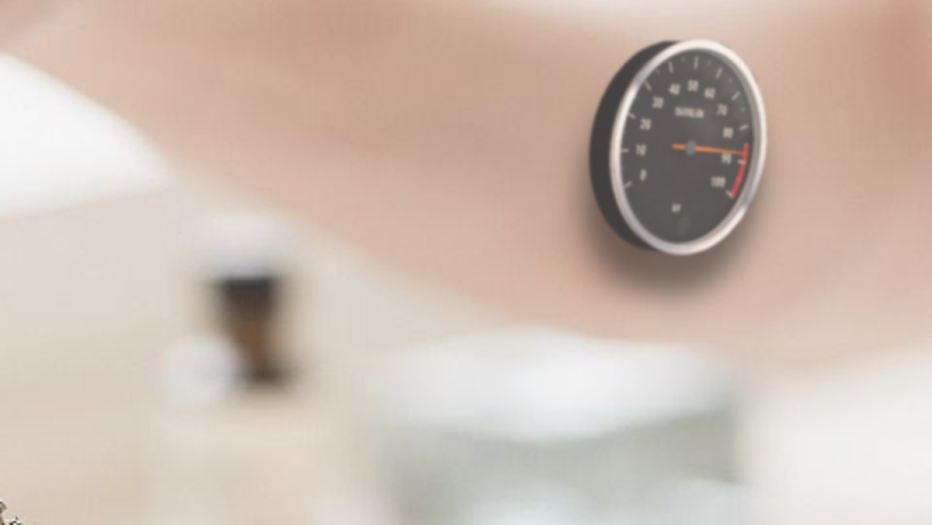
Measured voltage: 87.5 kV
